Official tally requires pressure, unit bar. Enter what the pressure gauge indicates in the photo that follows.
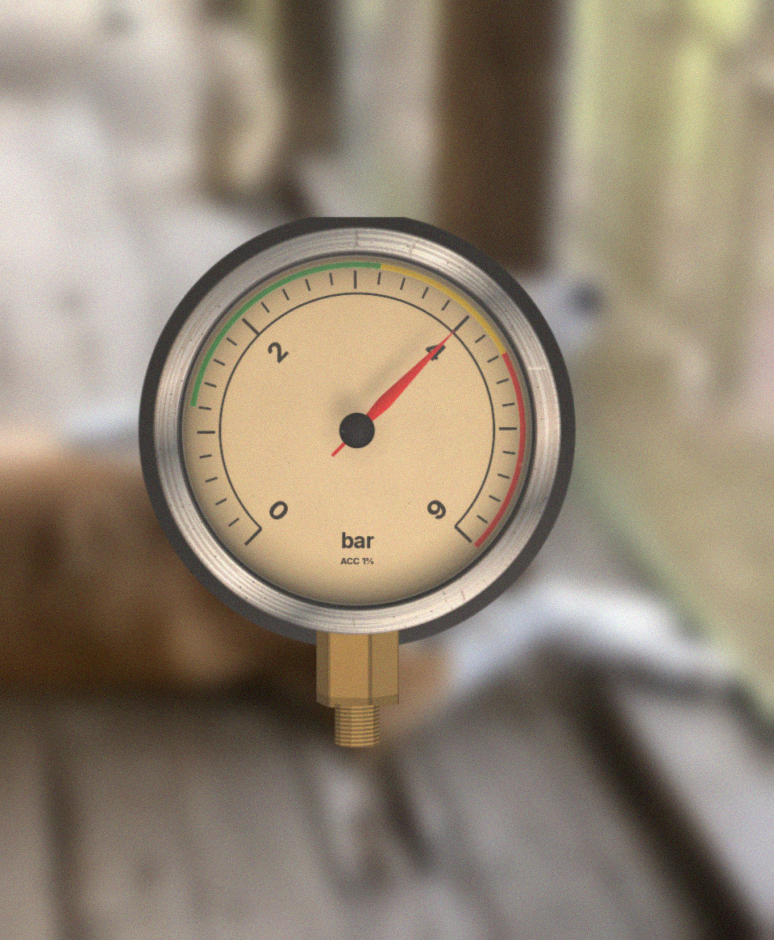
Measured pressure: 4 bar
